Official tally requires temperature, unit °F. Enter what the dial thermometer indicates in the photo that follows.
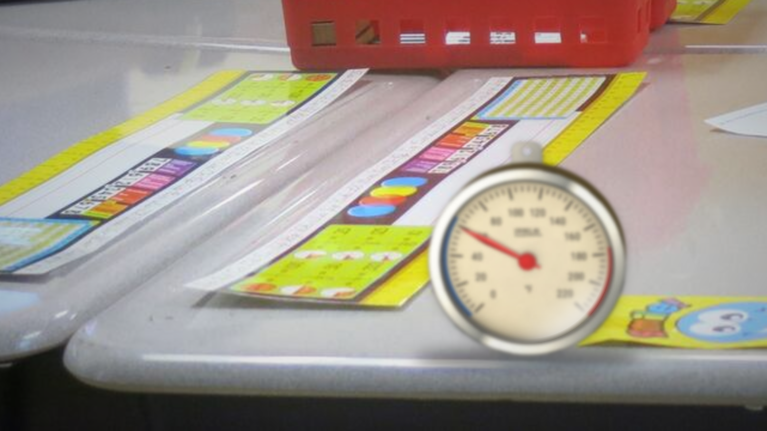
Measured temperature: 60 °F
